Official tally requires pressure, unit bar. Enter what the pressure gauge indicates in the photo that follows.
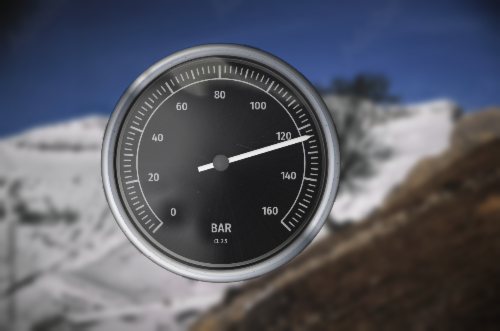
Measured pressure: 124 bar
